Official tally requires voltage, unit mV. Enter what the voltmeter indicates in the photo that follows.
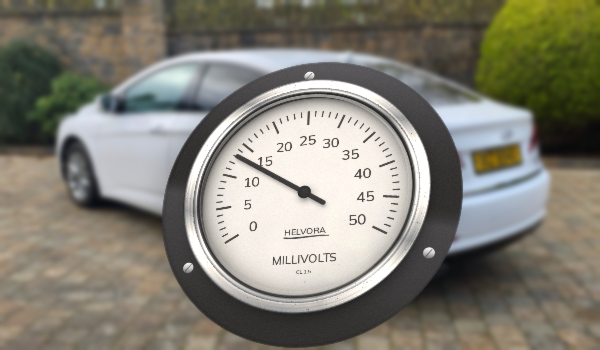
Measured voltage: 13 mV
